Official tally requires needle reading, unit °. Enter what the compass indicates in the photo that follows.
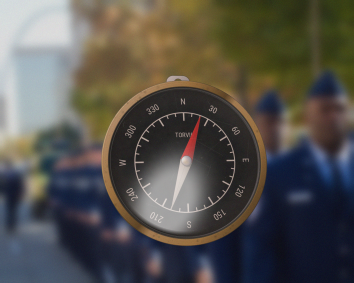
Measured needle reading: 20 °
